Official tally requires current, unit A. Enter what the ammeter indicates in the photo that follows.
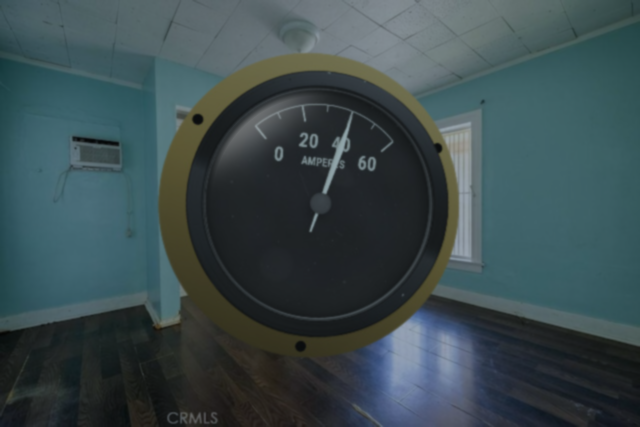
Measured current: 40 A
